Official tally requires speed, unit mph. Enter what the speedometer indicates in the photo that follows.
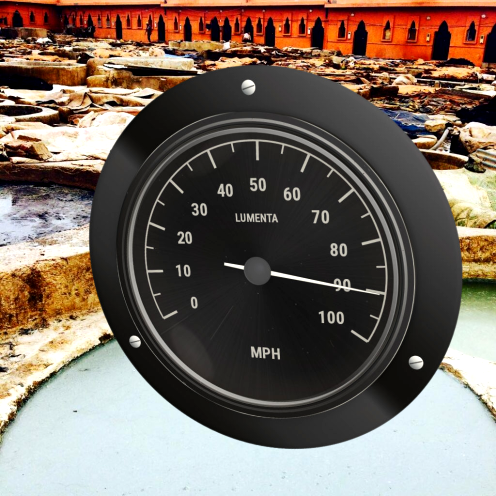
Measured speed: 90 mph
